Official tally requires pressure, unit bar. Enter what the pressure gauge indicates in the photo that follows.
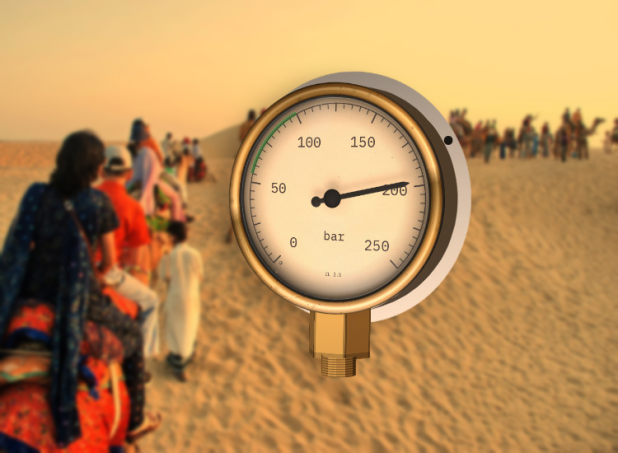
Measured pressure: 197.5 bar
